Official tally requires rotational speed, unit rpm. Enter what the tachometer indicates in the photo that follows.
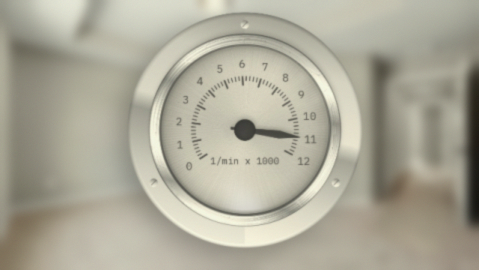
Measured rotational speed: 11000 rpm
